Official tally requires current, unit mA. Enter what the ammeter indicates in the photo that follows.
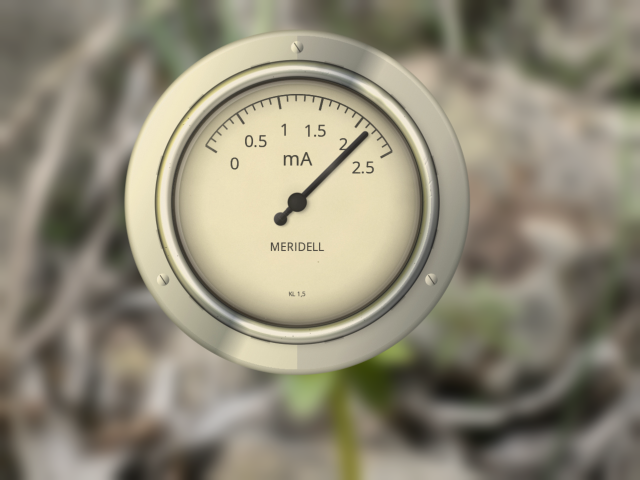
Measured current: 2.15 mA
